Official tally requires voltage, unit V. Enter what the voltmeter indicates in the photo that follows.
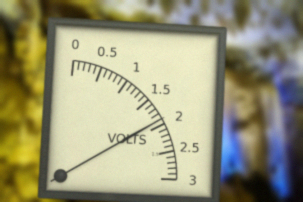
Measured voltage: 1.9 V
